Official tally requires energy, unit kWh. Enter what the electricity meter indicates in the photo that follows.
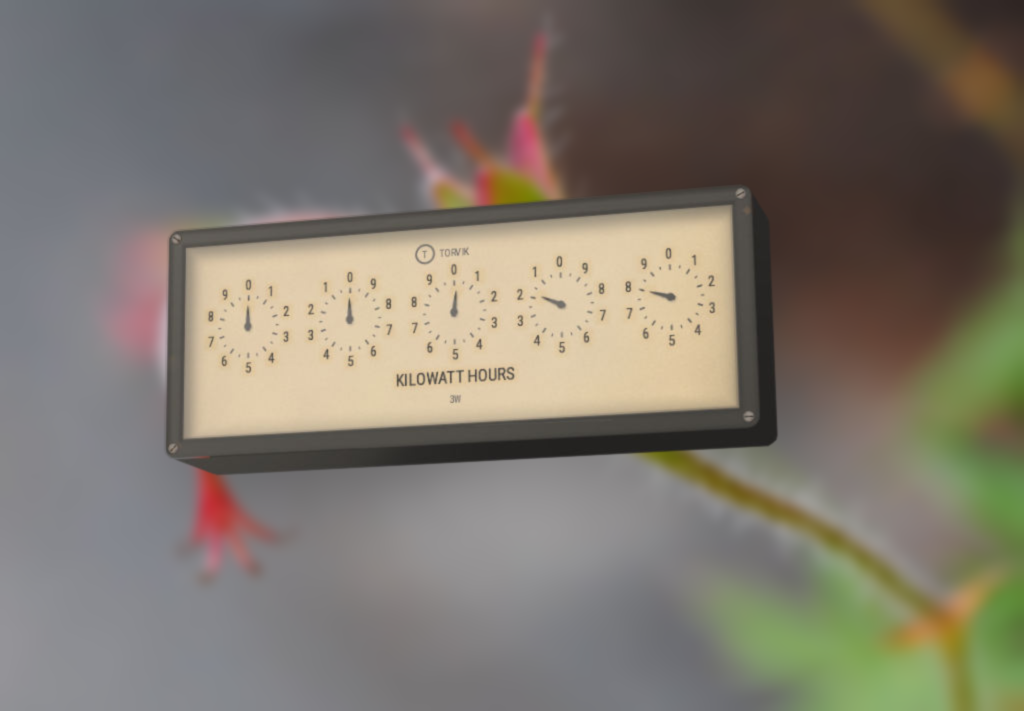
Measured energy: 18 kWh
